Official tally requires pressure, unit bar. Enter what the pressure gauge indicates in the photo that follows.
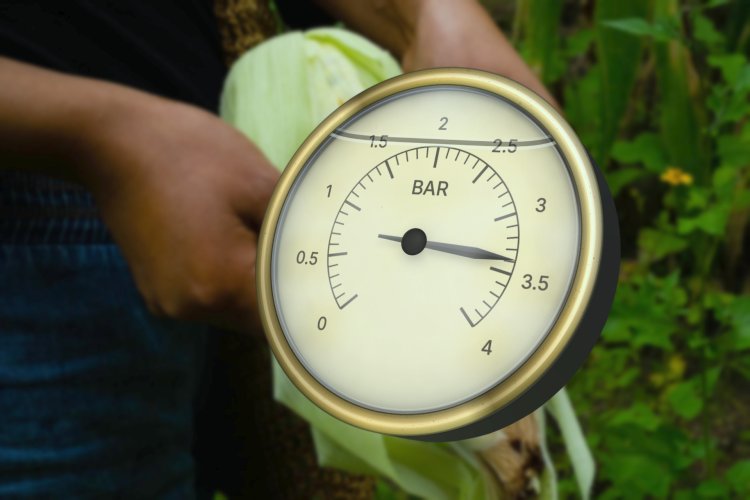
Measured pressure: 3.4 bar
